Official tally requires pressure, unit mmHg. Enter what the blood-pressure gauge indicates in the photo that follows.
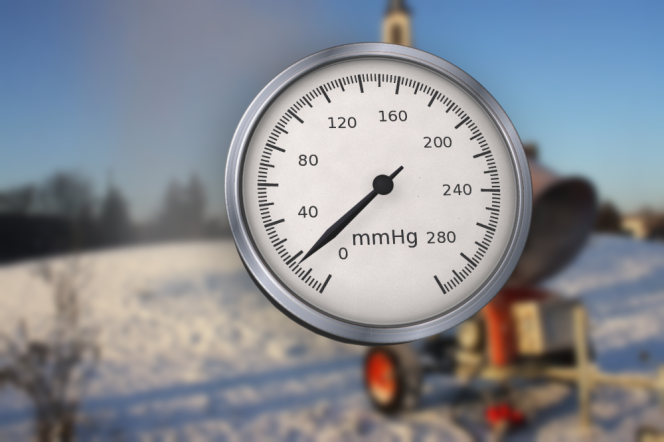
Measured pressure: 16 mmHg
